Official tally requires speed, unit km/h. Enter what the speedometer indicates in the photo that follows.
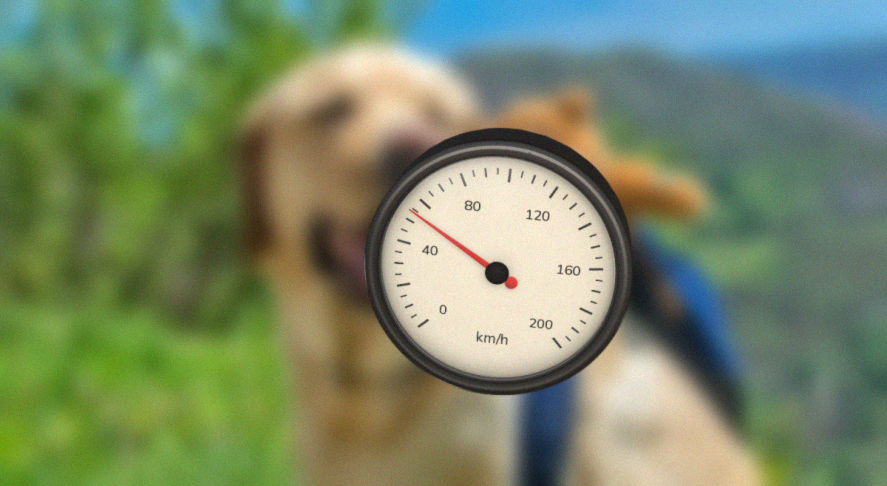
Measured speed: 55 km/h
